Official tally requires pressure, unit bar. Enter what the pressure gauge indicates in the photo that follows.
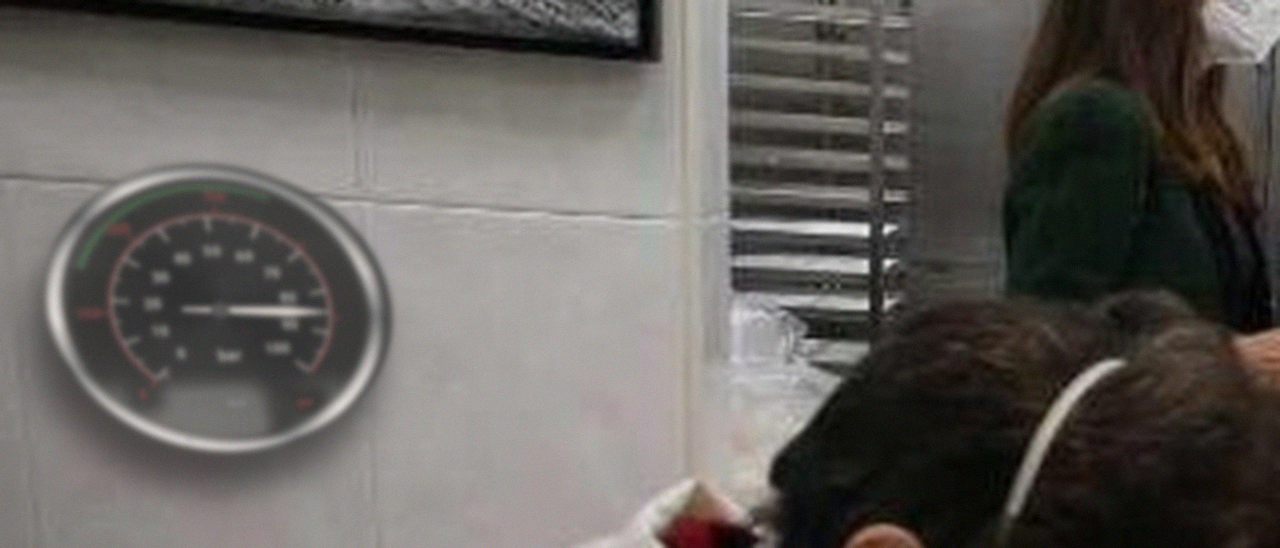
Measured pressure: 85 bar
